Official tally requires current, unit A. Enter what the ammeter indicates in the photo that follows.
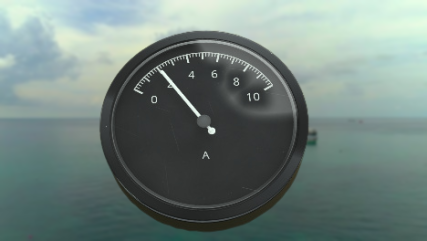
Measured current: 2 A
